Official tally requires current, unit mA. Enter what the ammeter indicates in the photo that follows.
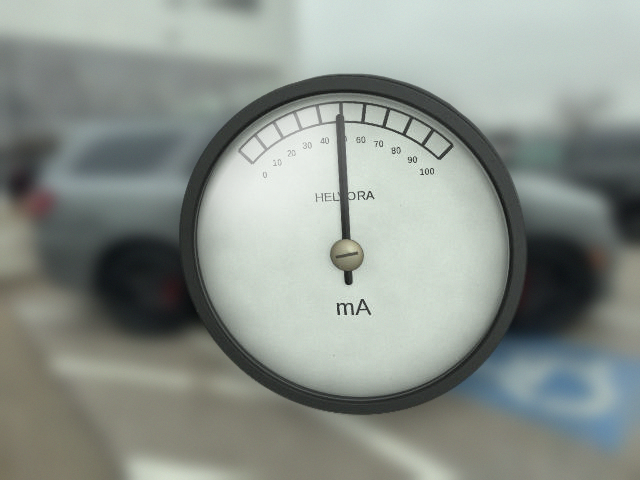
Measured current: 50 mA
